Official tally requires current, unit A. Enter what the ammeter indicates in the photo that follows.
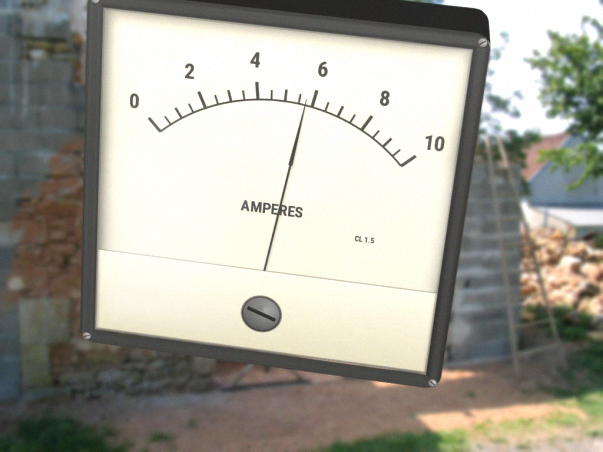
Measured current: 5.75 A
